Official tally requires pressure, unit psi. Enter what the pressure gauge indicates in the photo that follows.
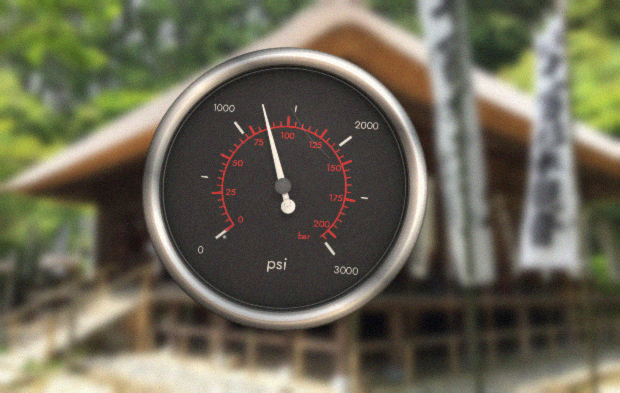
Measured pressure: 1250 psi
